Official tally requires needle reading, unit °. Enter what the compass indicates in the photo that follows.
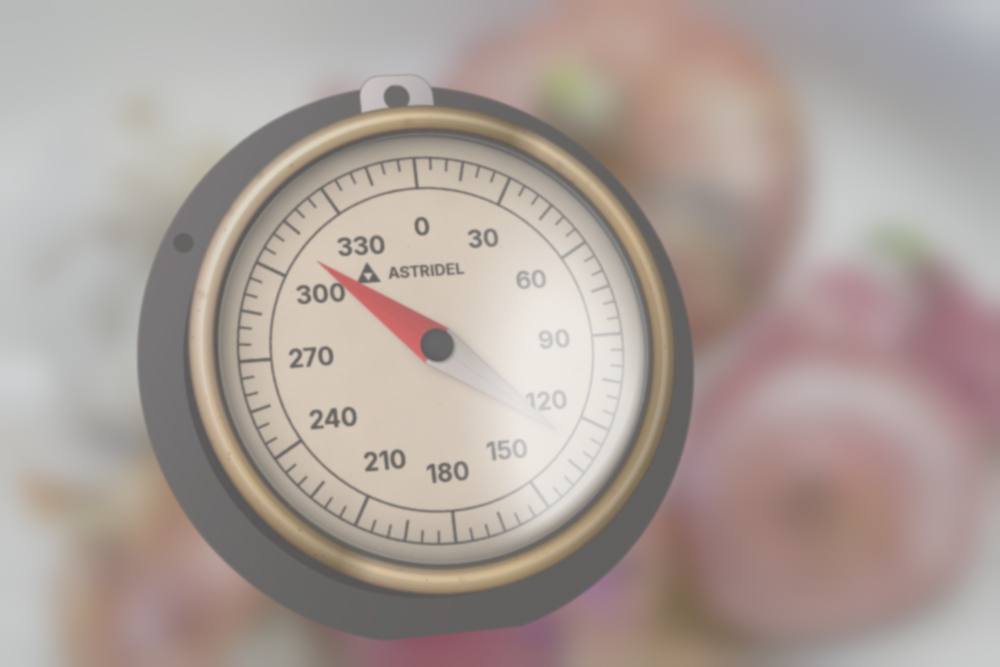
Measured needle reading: 310 °
